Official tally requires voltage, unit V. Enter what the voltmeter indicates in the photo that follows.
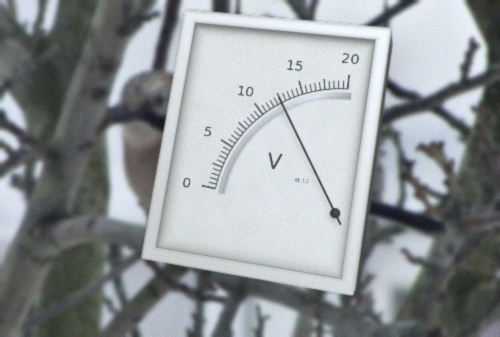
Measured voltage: 12.5 V
